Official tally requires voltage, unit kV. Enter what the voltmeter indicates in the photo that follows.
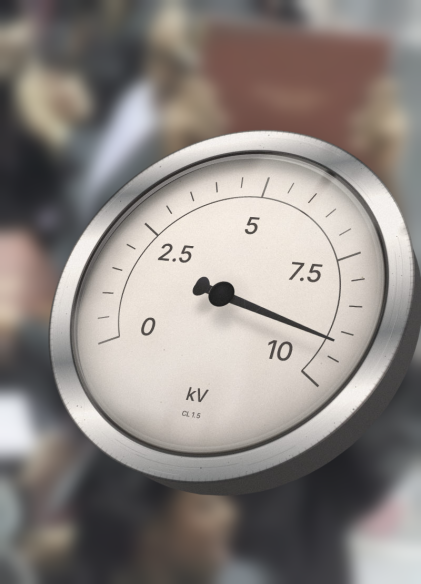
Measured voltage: 9.25 kV
